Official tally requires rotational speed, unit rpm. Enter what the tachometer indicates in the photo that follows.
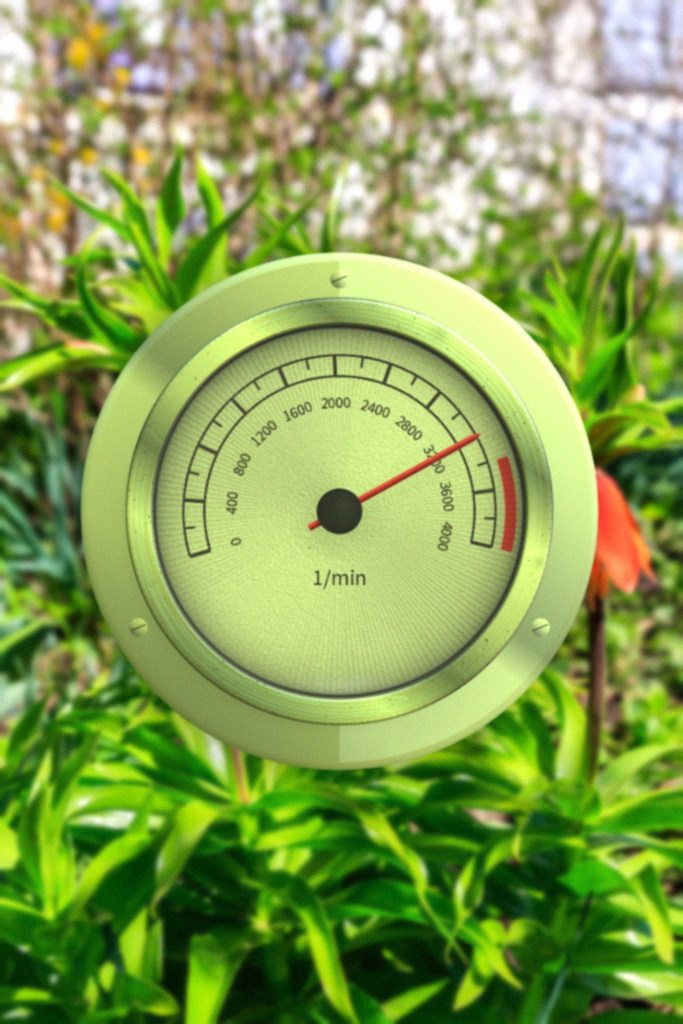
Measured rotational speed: 3200 rpm
